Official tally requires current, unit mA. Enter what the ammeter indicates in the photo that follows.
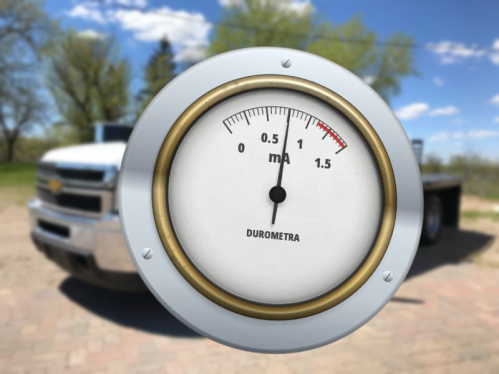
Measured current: 0.75 mA
